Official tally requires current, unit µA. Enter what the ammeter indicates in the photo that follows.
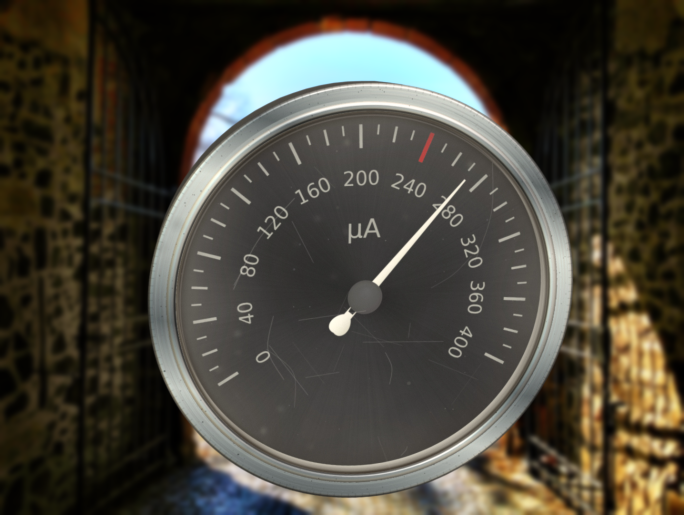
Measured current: 270 µA
